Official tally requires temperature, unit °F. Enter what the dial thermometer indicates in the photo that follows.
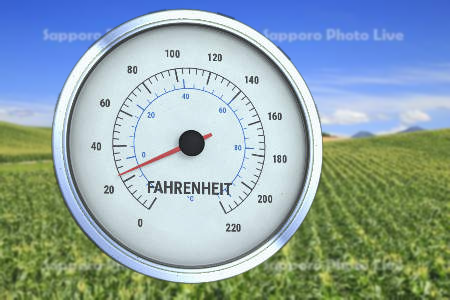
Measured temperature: 24 °F
